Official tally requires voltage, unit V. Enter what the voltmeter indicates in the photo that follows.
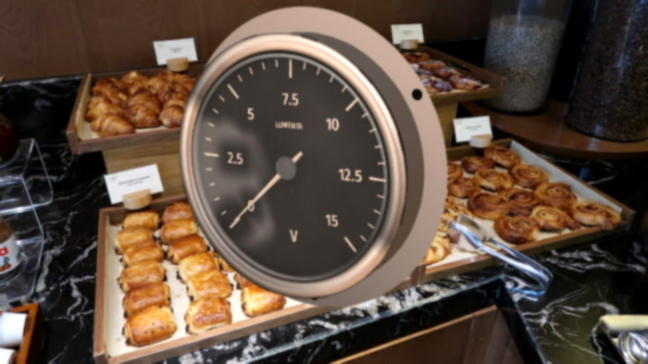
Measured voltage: 0 V
